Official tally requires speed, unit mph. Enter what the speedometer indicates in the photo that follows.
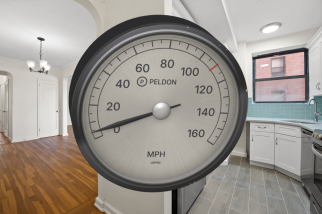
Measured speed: 5 mph
